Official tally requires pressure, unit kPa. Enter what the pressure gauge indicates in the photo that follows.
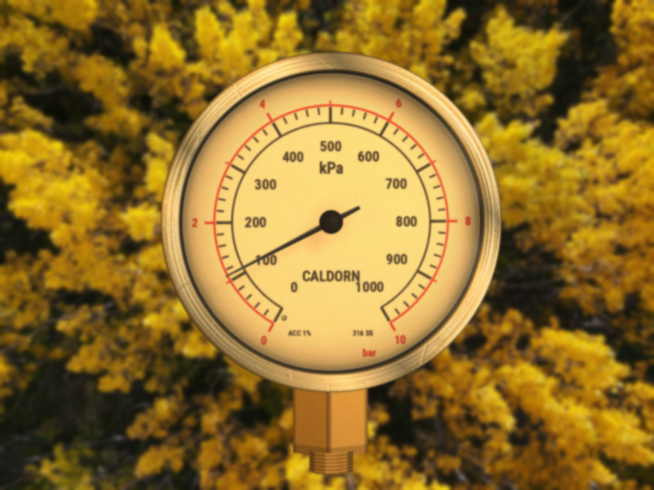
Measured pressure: 110 kPa
